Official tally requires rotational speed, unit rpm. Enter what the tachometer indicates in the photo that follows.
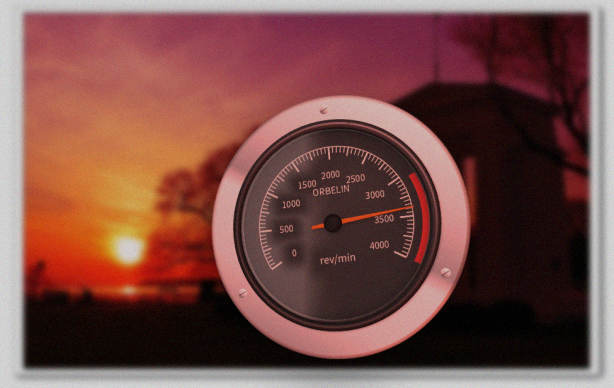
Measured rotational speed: 3400 rpm
